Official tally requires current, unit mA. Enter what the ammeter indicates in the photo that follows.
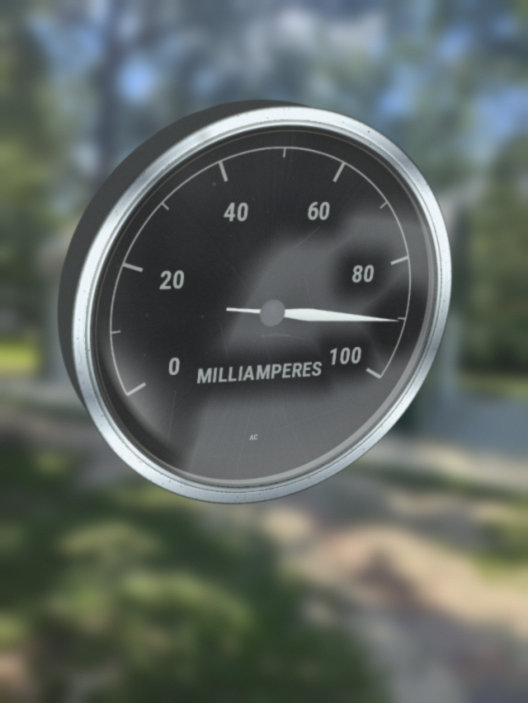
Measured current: 90 mA
